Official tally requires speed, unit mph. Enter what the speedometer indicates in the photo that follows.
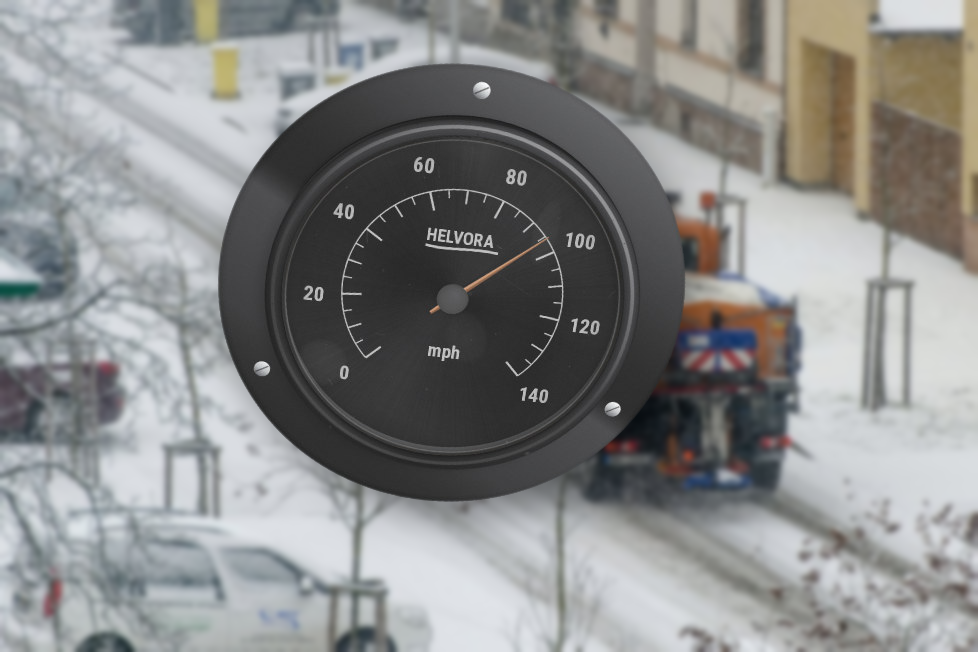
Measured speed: 95 mph
